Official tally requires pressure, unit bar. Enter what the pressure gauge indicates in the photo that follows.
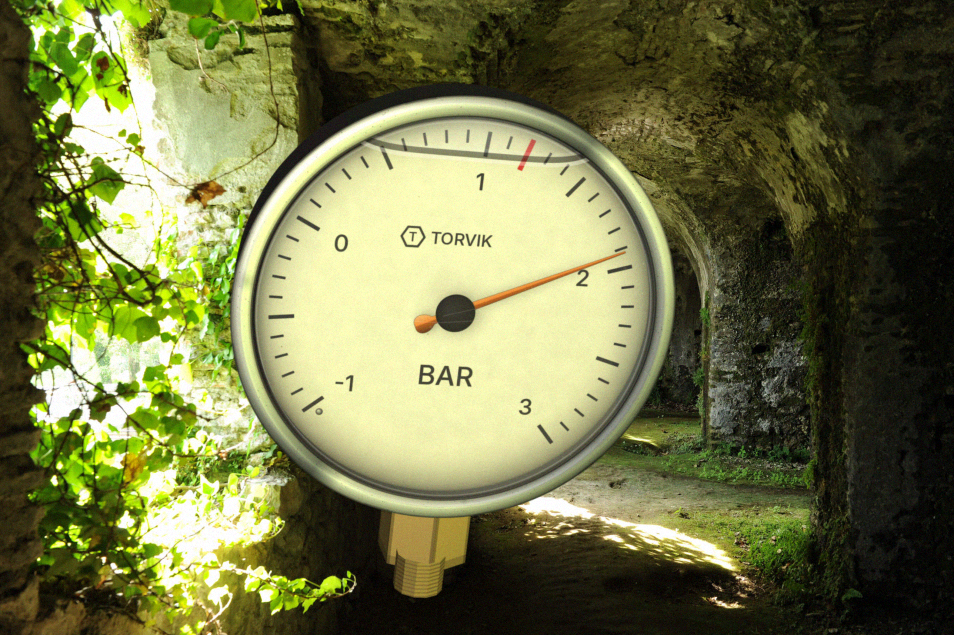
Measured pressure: 1.9 bar
